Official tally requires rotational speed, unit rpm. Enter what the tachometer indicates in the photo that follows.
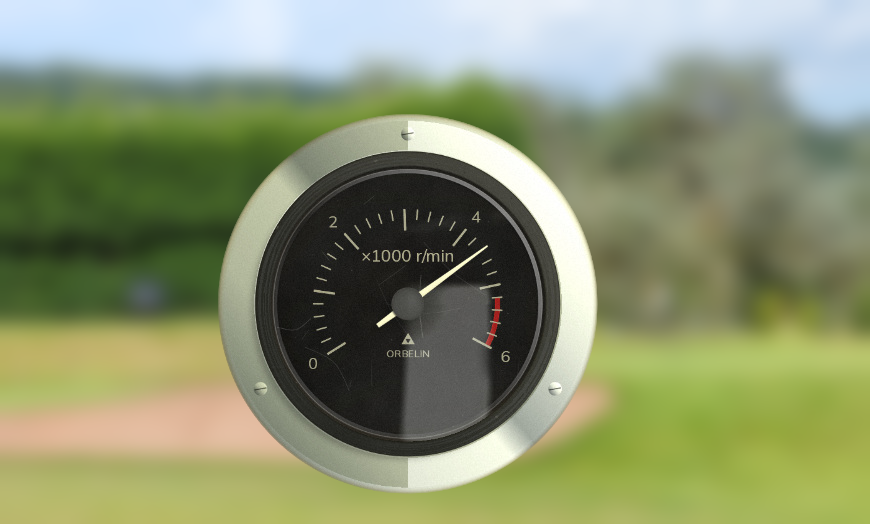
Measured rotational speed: 4400 rpm
